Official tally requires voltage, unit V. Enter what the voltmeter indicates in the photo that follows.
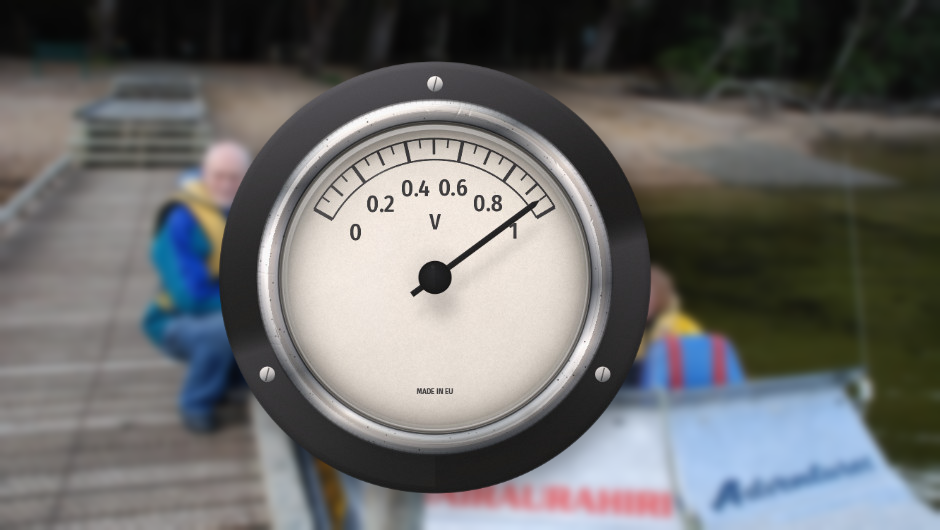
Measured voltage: 0.95 V
